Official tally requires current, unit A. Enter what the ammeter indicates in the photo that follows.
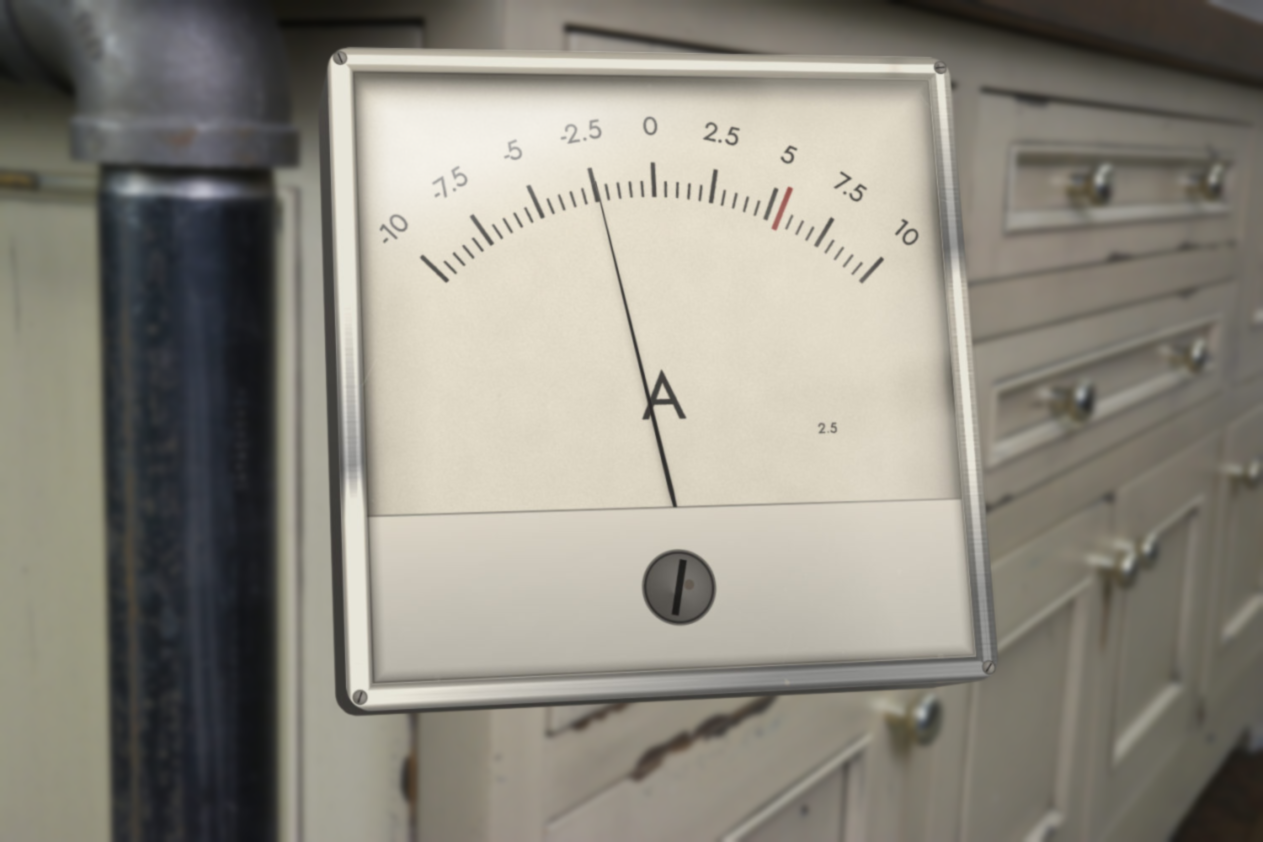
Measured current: -2.5 A
